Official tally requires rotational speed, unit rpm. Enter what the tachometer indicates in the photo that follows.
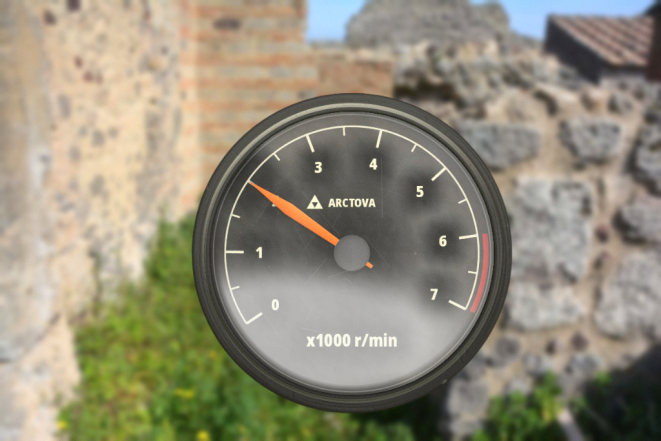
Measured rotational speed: 2000 rpm
